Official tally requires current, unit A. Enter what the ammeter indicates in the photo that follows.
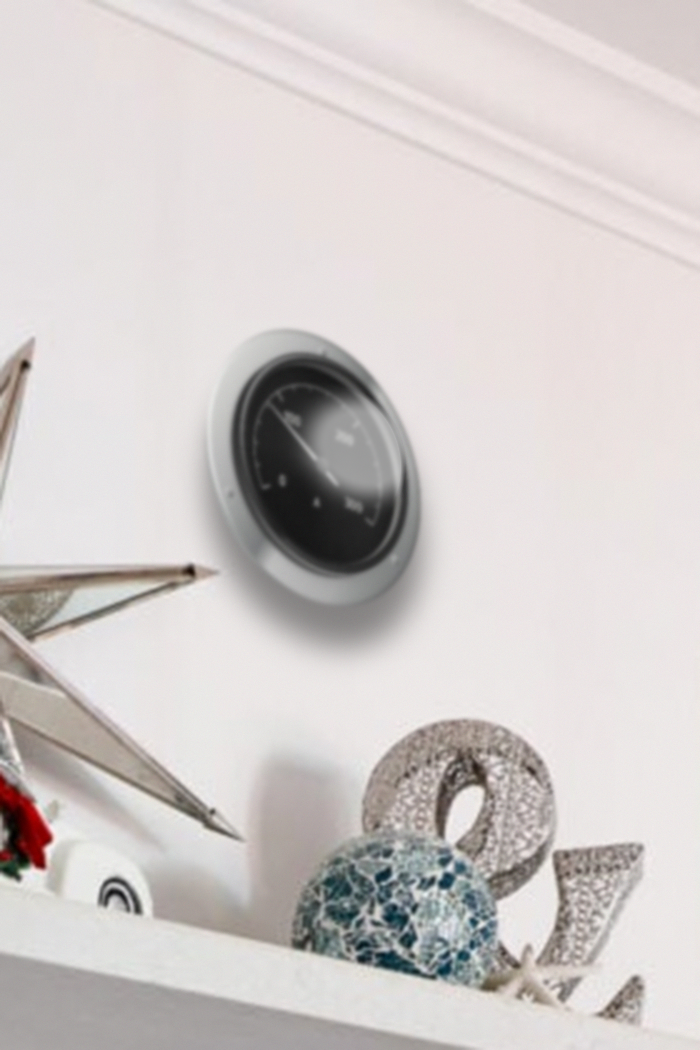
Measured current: 80 A
